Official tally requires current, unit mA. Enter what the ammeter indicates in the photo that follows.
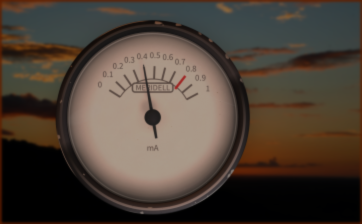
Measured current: 0.4 mA
